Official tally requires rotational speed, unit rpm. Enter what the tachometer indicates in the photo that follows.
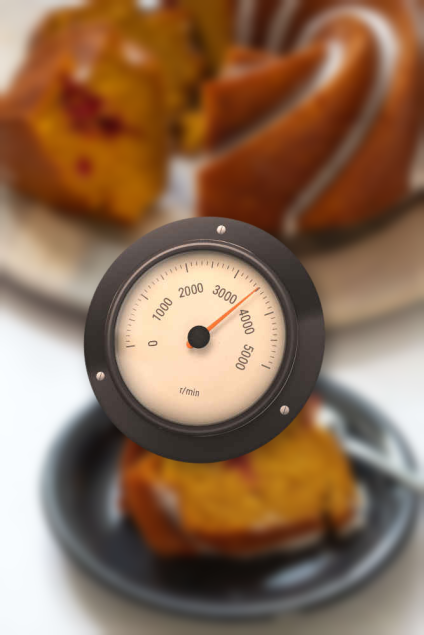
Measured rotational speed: 3500 rpm
